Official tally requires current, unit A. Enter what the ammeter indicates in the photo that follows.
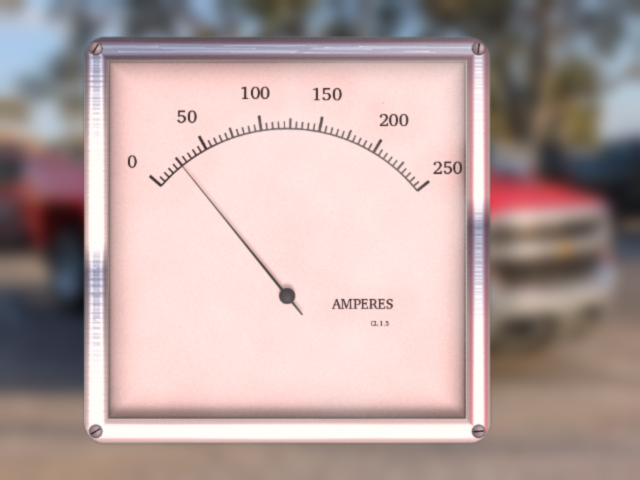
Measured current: 25 A
